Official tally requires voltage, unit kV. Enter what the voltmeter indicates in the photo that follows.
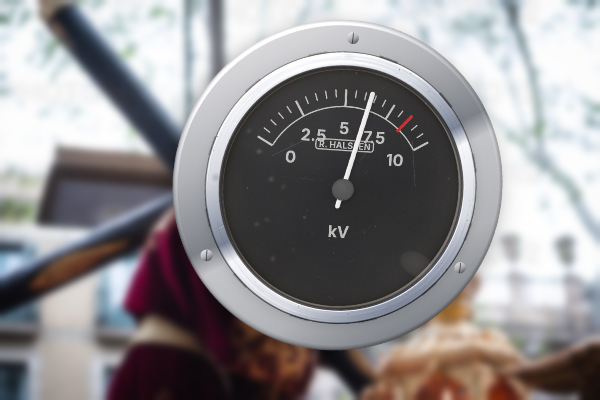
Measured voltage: 6.25 kV
